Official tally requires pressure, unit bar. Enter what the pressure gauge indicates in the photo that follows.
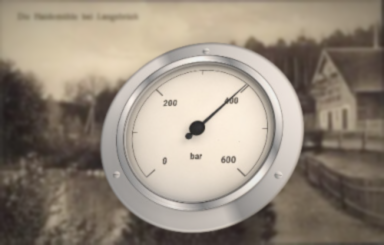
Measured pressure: 400 bar
